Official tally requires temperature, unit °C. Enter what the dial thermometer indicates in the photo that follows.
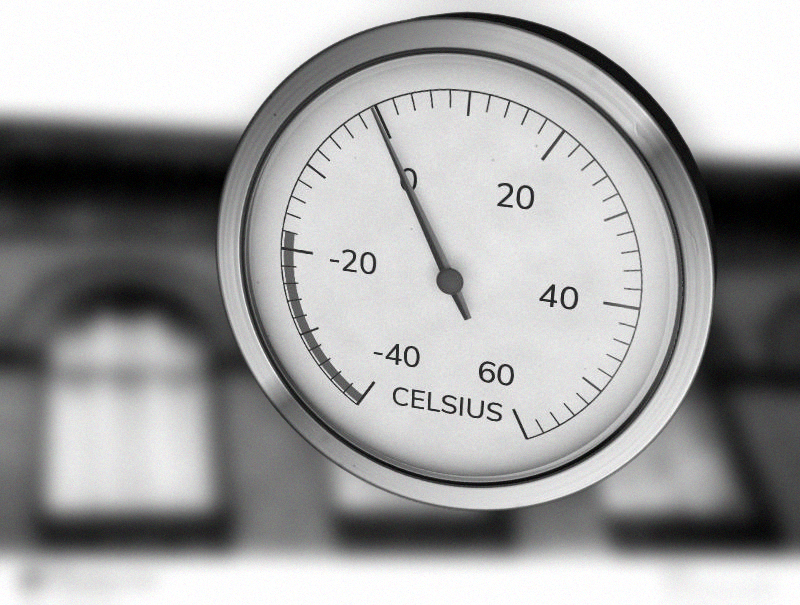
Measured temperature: 0 °C
